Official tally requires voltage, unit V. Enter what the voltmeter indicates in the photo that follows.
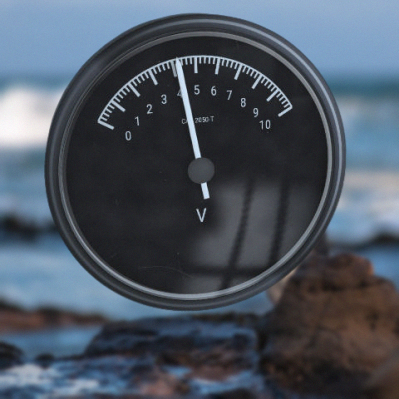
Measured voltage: 4.2 V
